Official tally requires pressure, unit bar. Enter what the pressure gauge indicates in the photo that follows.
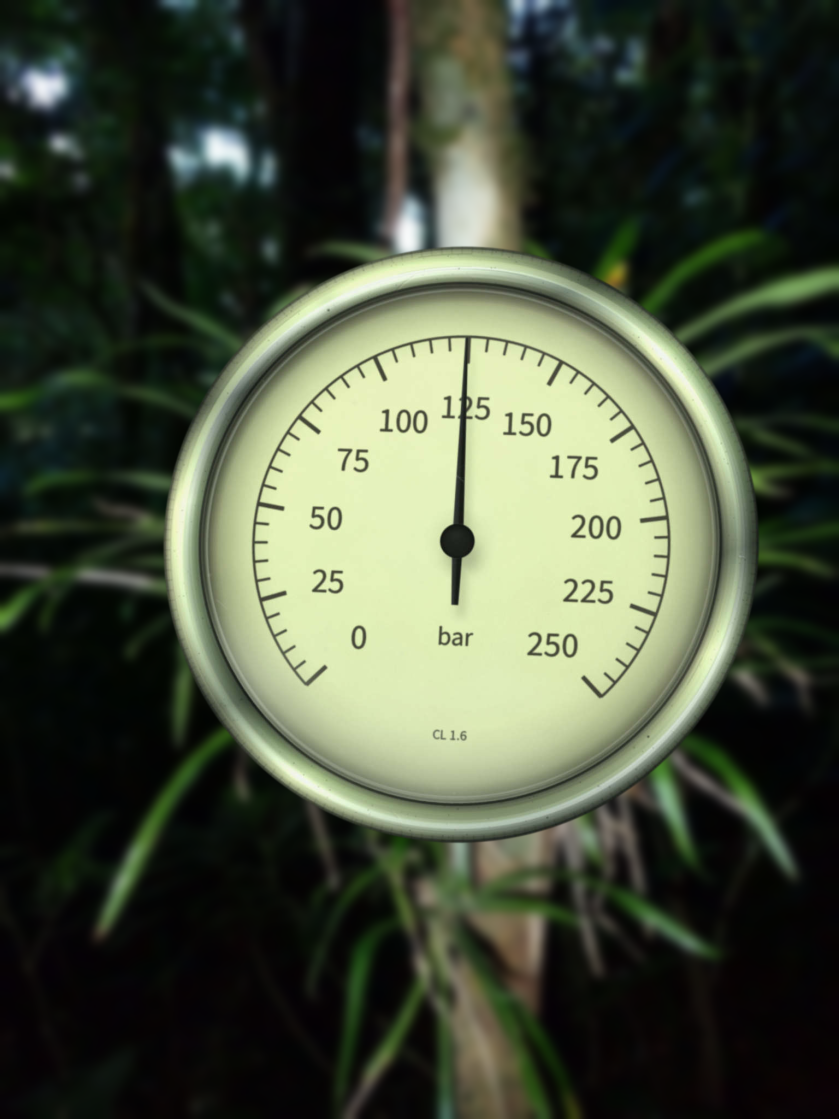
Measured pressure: 125 bar
